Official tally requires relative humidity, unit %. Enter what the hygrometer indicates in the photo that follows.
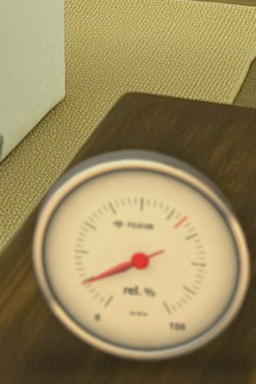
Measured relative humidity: 10 %
